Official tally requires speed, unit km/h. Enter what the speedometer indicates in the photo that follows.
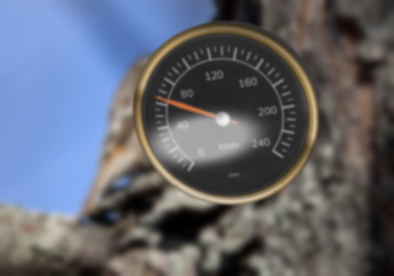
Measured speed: 65 km/h
